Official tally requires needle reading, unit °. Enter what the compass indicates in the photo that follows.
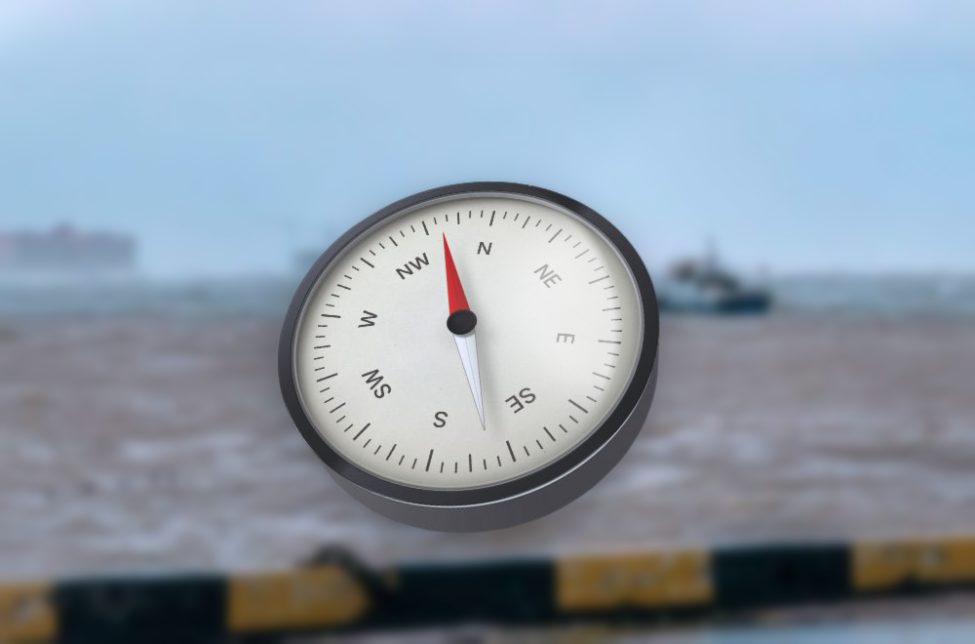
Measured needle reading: 337.5 °
